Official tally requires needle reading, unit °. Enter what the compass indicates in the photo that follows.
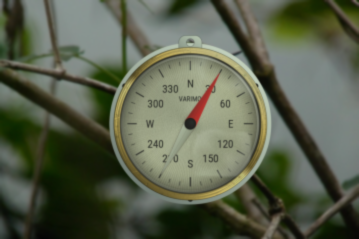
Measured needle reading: 30 °
